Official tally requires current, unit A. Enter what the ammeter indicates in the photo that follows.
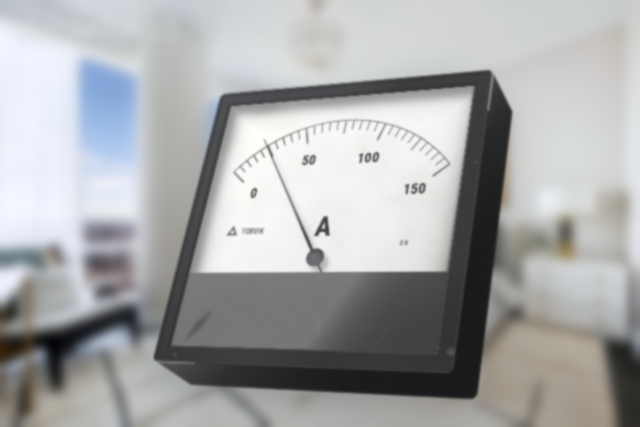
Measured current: 25 A
